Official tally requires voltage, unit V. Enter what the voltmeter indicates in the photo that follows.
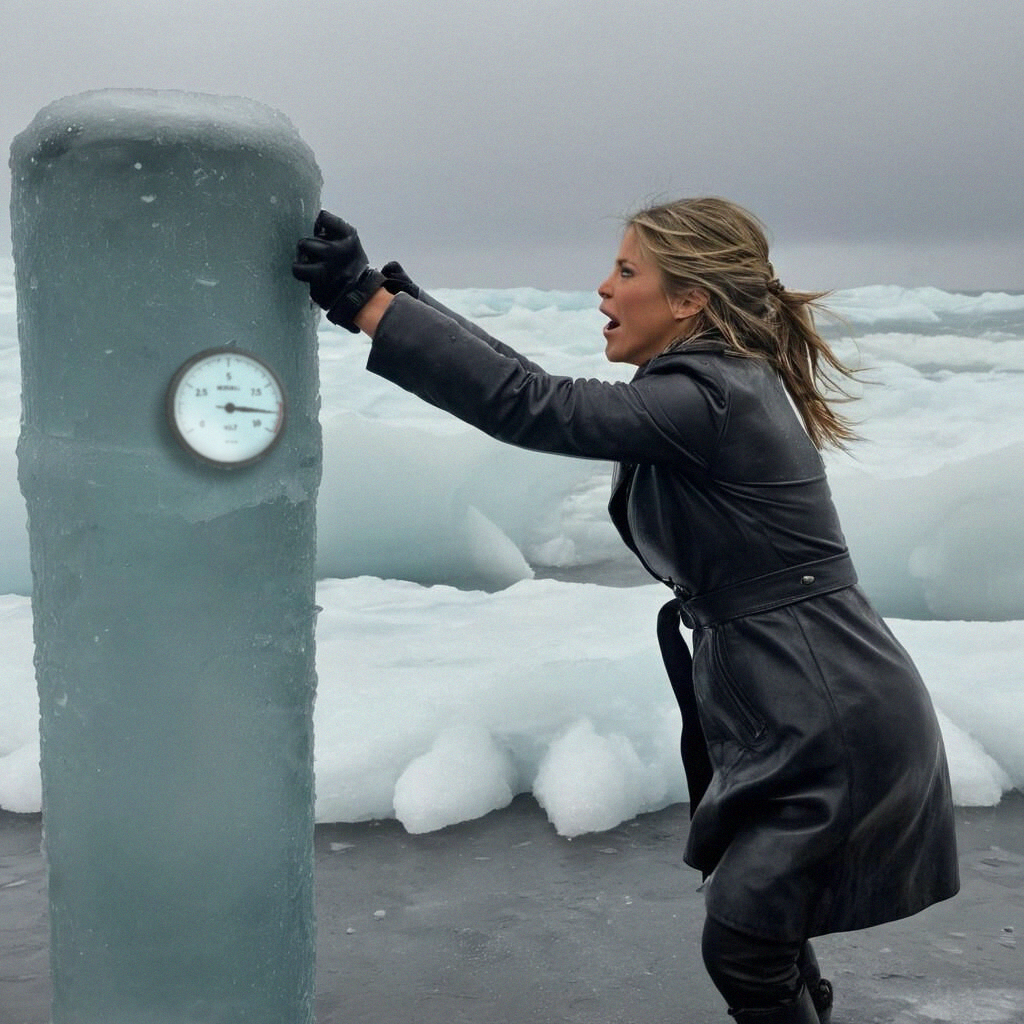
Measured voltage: 9 V
